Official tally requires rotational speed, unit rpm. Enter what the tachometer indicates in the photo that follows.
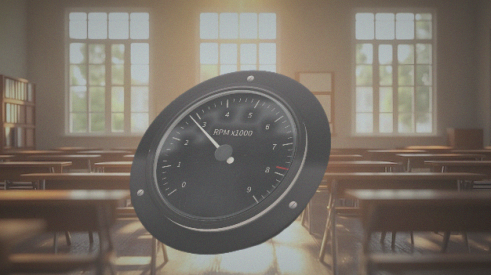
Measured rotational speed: 2800 rpm
